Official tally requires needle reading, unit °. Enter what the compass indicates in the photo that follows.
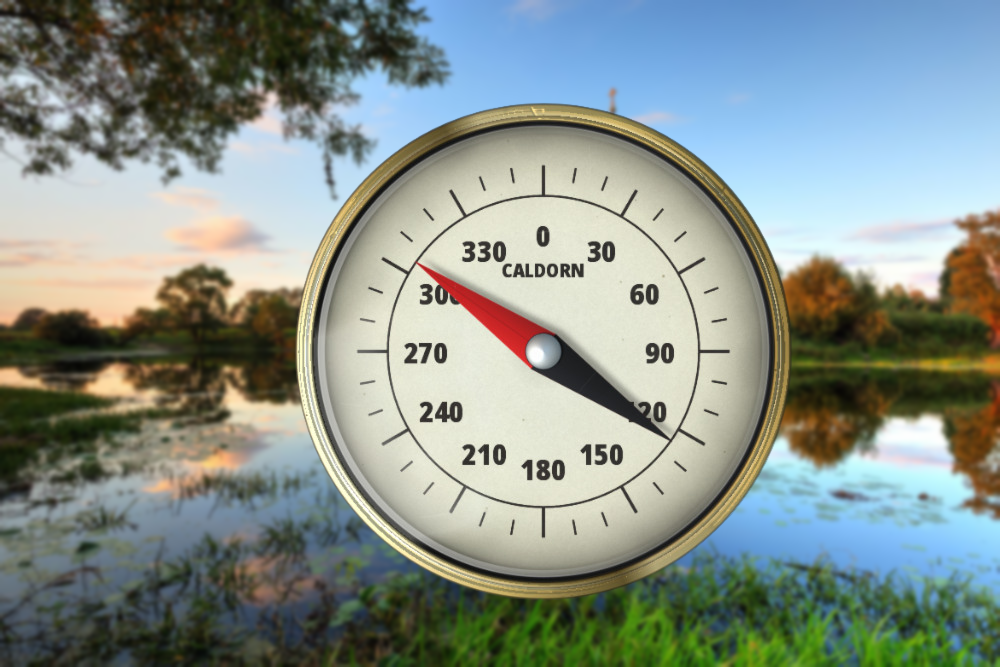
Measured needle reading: 305 °
